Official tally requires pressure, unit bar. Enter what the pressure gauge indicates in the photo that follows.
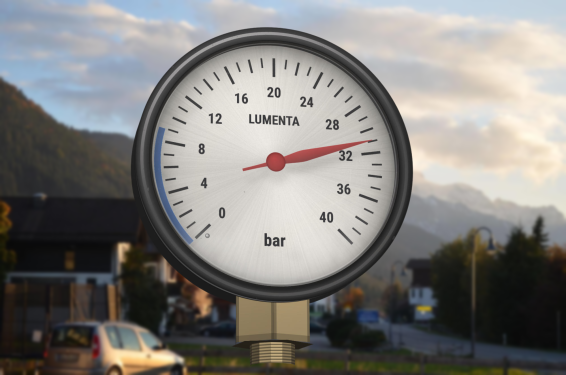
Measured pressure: 31 bar
